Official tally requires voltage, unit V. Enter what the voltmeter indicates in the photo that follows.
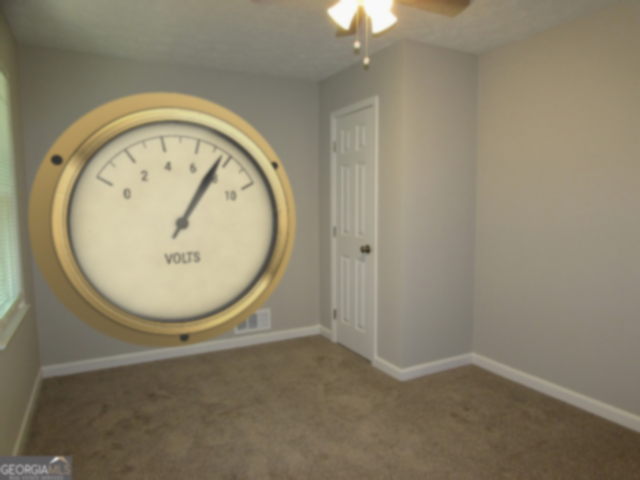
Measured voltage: 7.5 V
